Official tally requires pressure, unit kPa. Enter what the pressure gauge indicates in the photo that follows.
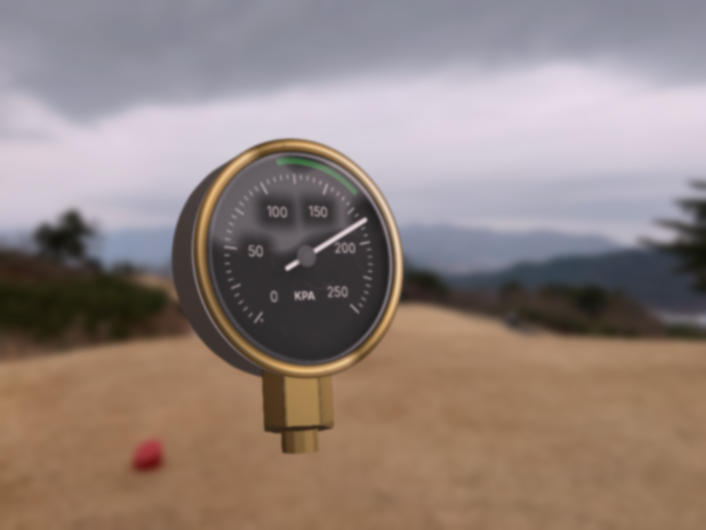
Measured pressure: 185 kPa
